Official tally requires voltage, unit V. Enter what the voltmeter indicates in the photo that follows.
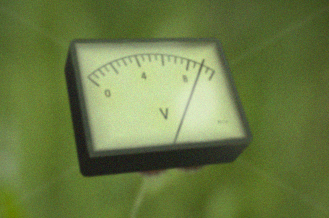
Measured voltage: 9 V
